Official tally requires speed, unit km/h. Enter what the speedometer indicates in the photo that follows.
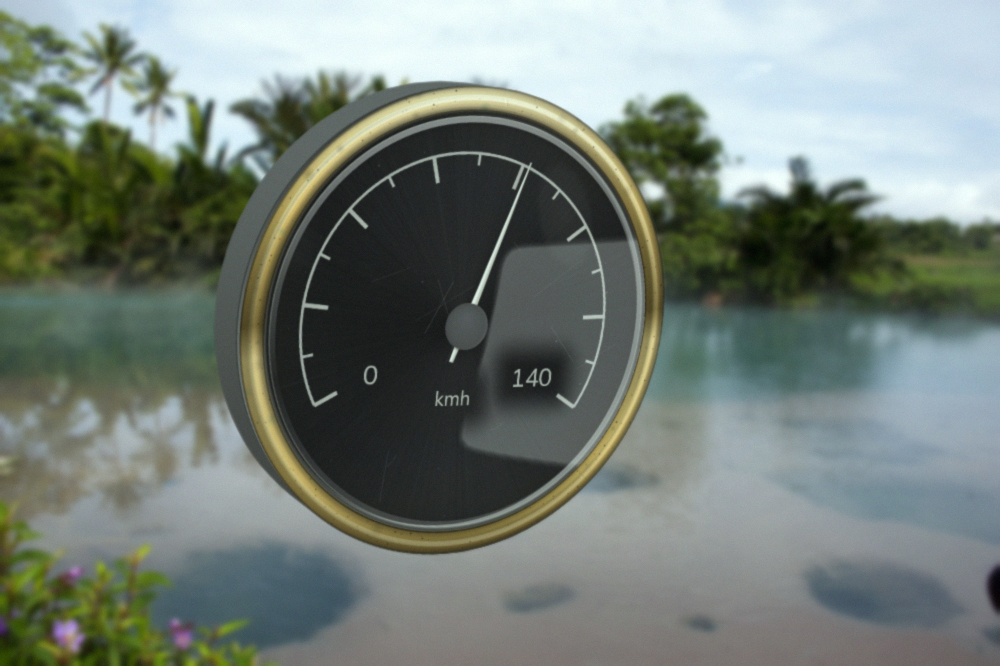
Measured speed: 80 km/h
